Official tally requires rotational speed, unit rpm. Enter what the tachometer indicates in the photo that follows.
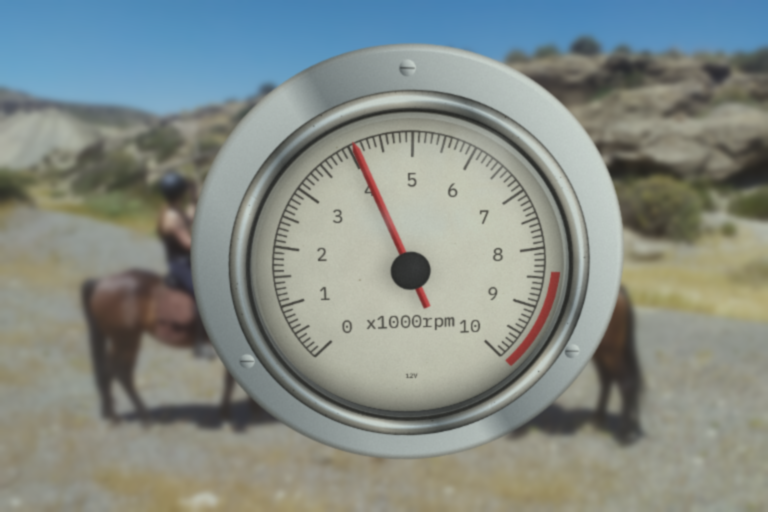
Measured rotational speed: 4100 rpm
